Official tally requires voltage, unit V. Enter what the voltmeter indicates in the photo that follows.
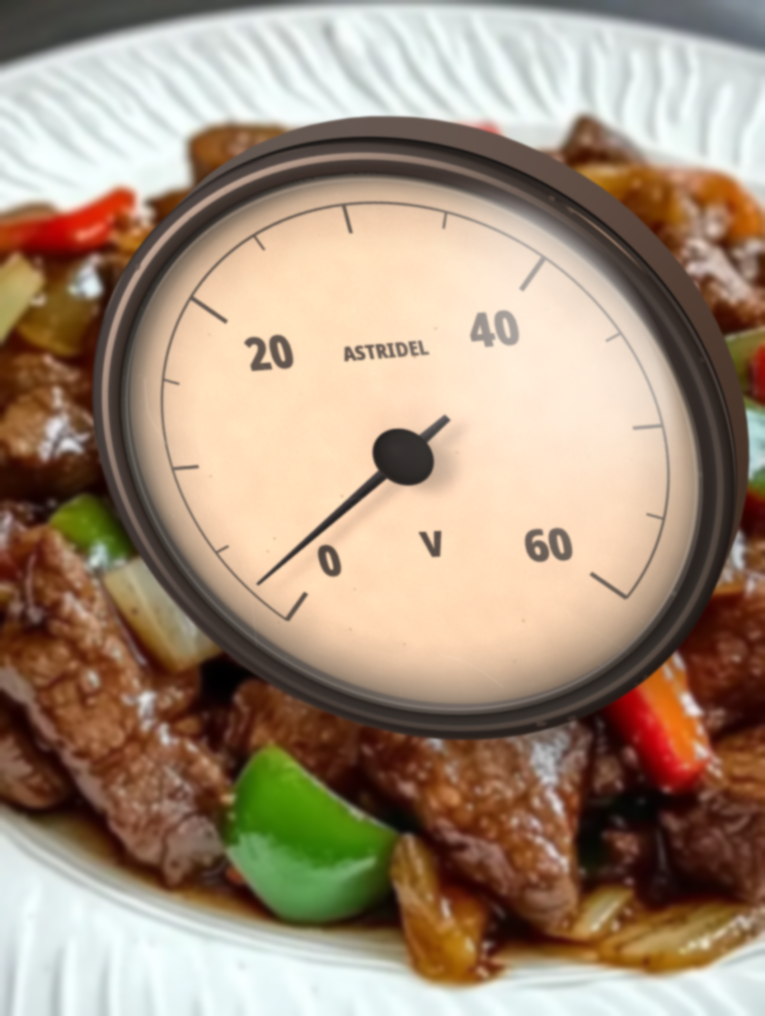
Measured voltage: 2.5 V
